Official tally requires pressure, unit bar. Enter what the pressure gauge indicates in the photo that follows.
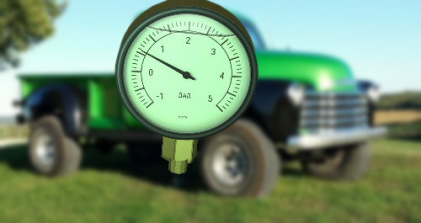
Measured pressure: 0.6 bar
